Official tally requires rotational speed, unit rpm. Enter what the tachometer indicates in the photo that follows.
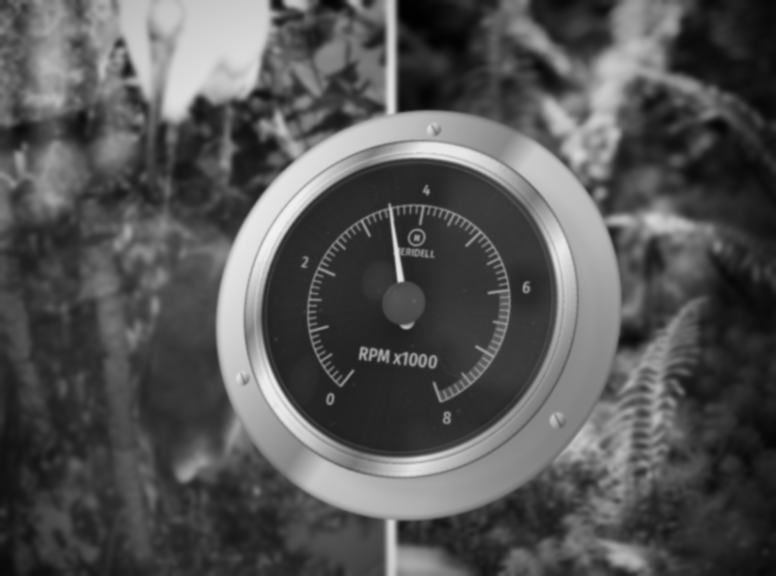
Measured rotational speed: 3500 rpm
